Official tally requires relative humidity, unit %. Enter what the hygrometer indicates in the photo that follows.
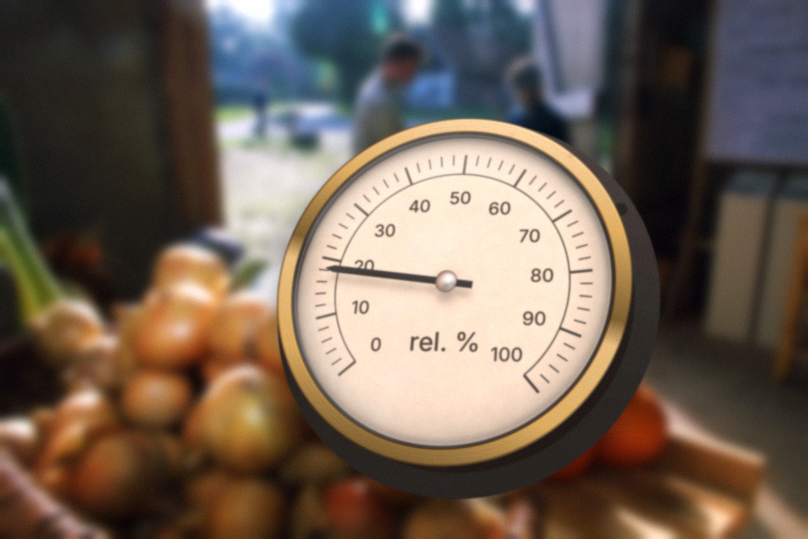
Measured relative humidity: 18 %
